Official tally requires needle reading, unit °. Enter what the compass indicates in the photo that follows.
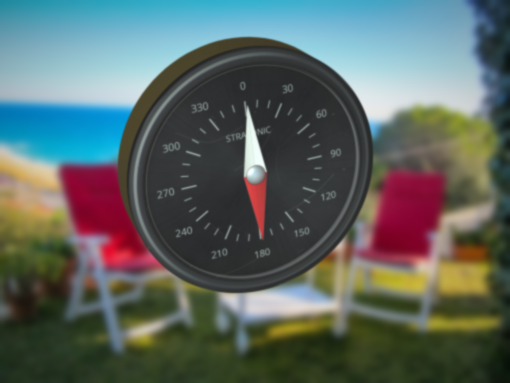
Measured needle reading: 180 °
